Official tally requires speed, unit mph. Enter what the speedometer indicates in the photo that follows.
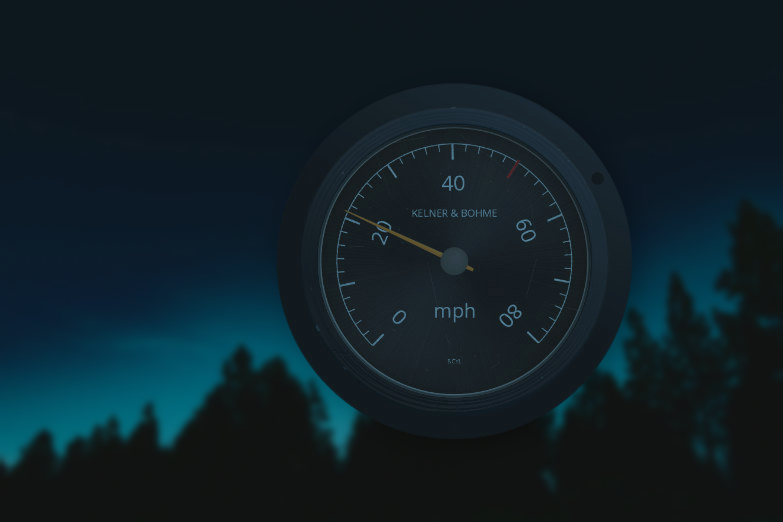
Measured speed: 21 mph
